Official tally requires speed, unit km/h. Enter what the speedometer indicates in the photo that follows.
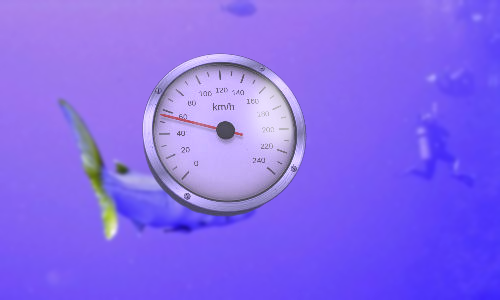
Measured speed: 55 km/h
